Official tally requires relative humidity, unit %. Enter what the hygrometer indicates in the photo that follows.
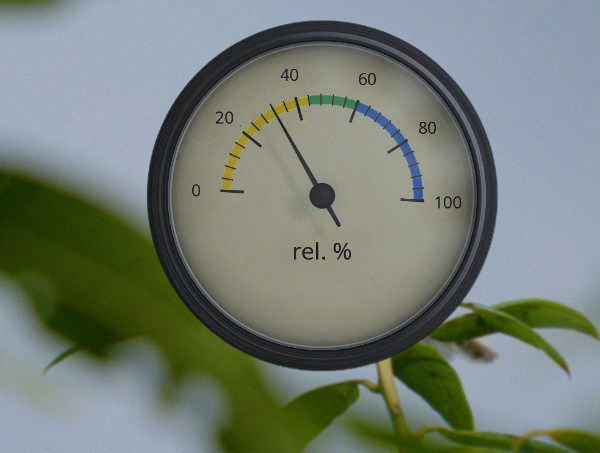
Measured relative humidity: 32 %
